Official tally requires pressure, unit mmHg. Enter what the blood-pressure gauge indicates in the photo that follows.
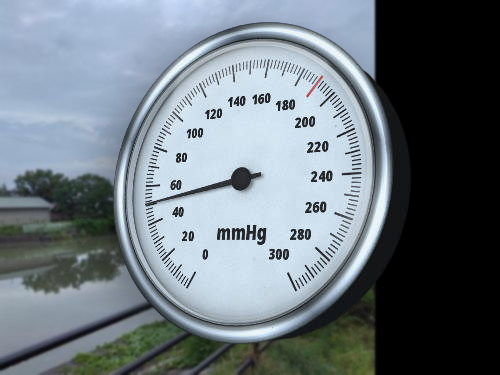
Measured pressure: 50 mmHg
